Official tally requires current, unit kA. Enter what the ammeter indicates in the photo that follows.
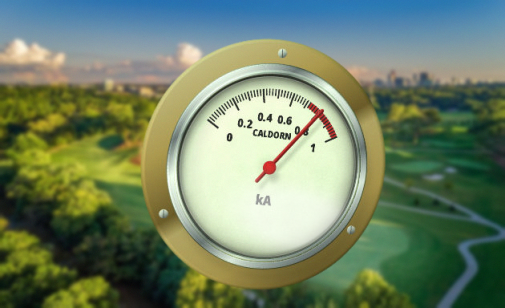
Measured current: 0.8 kA
